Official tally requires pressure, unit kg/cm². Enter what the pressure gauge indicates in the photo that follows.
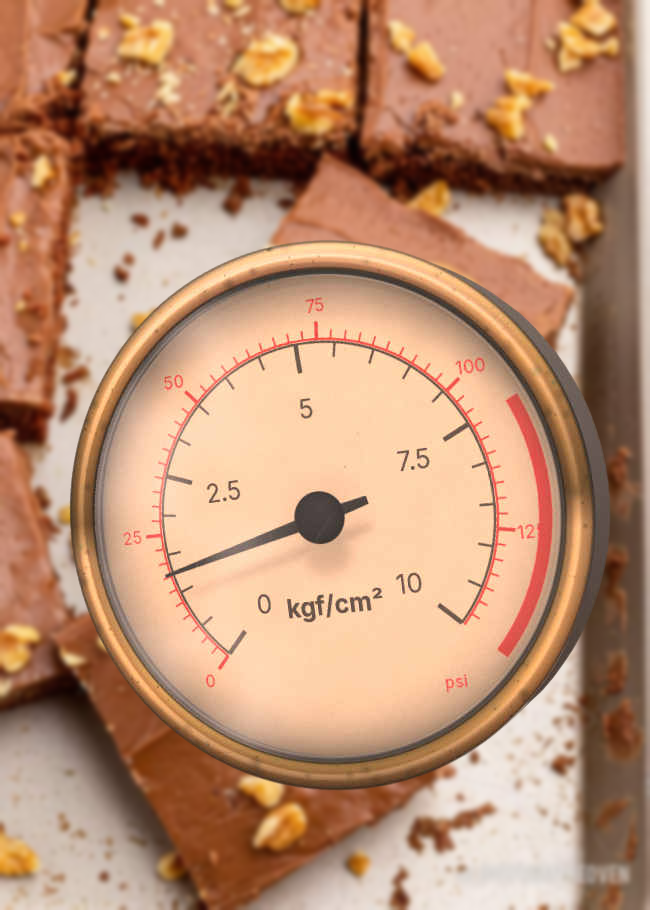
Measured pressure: 1.25 kg/cm²
